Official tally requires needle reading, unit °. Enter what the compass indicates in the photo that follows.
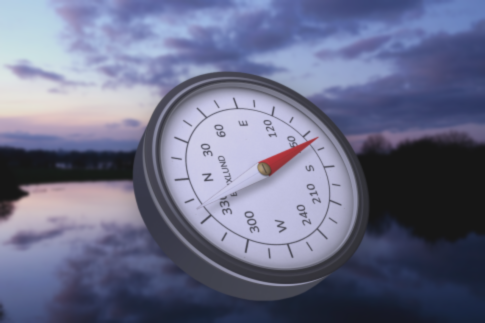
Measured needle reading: 157.5 °
